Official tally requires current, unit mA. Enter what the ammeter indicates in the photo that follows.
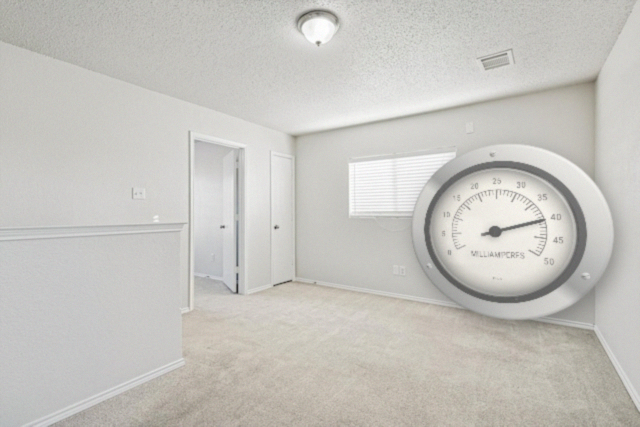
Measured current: 40 mA
